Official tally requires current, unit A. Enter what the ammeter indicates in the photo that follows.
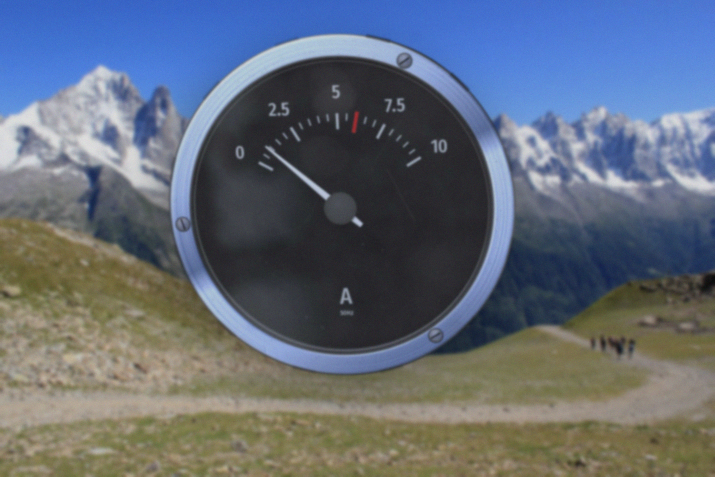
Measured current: 1 A
